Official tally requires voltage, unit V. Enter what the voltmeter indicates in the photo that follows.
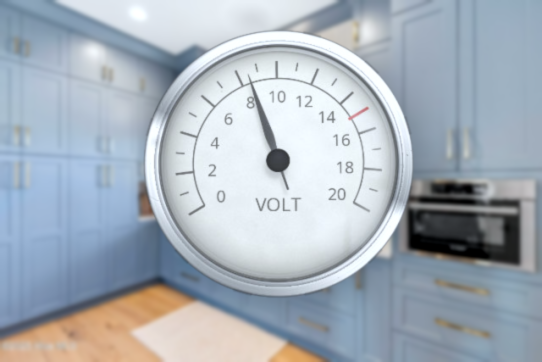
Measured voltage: 8.5 V
